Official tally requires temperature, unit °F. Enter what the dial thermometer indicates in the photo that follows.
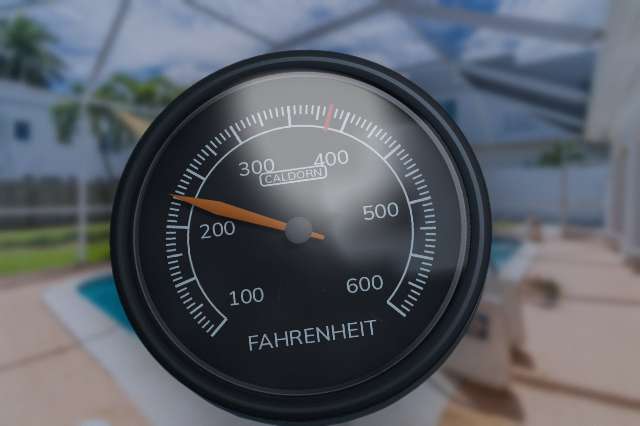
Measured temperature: 225 °F
